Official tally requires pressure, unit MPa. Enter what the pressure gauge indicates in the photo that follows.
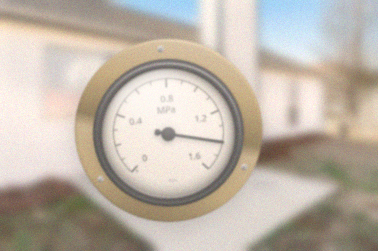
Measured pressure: 1.4 MPa
